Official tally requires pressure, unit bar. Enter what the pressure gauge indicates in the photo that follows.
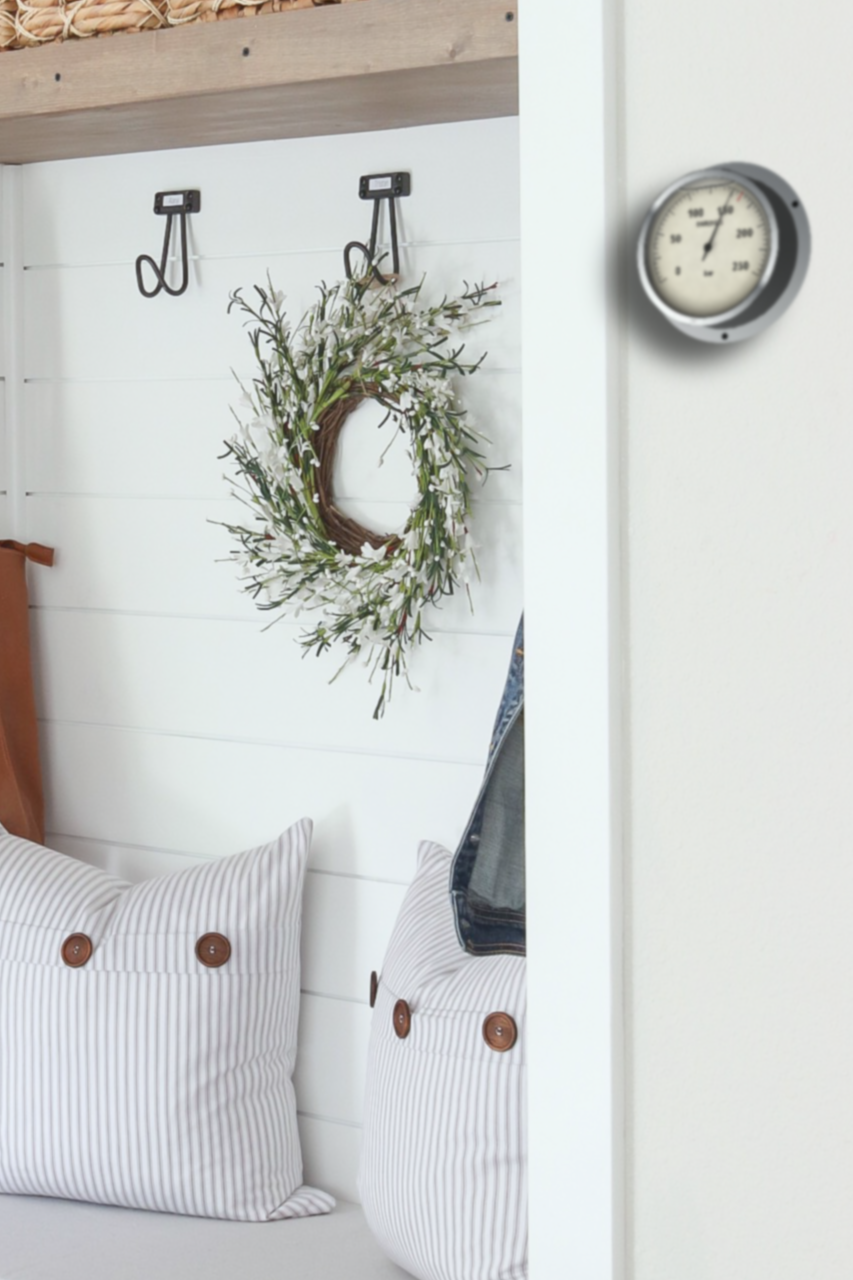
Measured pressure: 150 bar
